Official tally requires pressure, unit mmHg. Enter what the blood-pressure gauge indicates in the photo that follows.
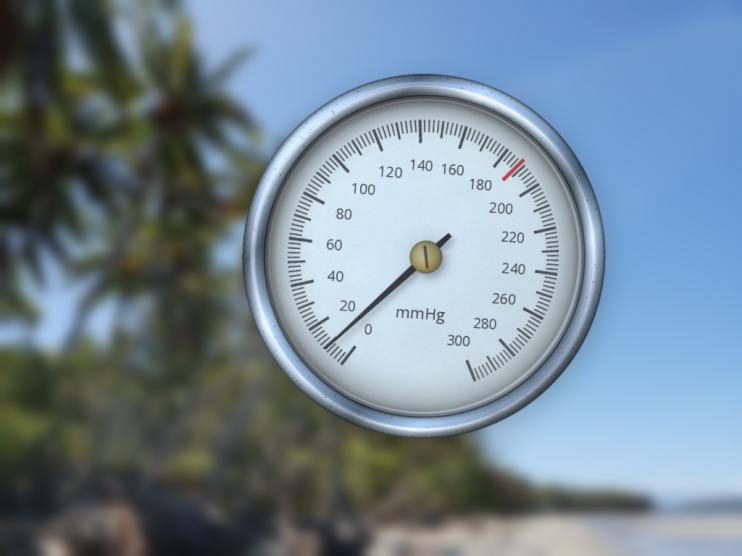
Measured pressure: 10 mmHg
